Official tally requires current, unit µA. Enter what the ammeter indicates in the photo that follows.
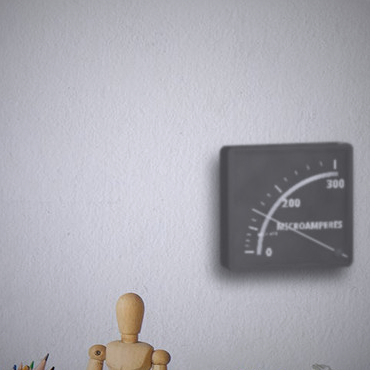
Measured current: 140 µA
